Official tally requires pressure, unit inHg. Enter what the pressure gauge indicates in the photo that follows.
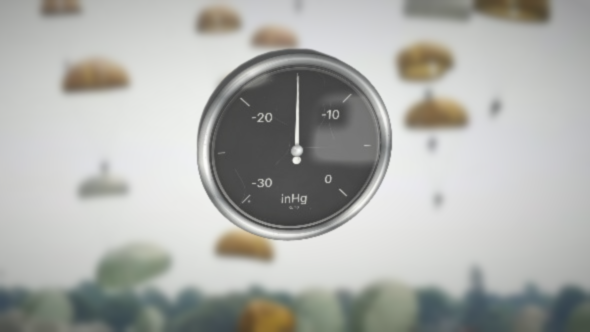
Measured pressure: -15 inHg
